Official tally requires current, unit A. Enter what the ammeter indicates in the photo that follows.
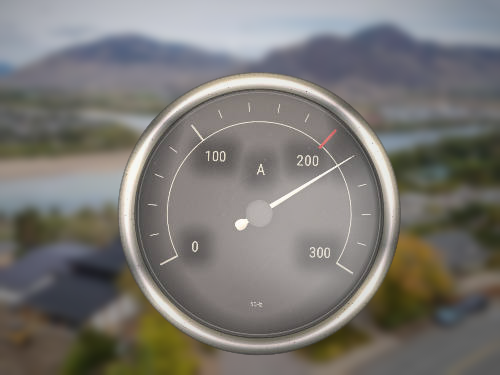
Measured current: 220 A
